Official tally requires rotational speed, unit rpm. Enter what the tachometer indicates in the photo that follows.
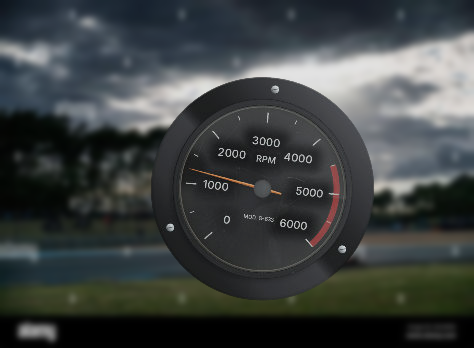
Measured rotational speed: 1250 rpm
